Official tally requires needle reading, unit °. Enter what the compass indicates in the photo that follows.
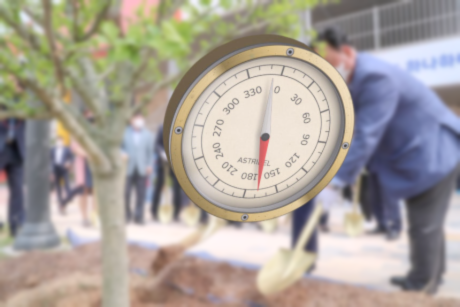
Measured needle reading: 170 °
